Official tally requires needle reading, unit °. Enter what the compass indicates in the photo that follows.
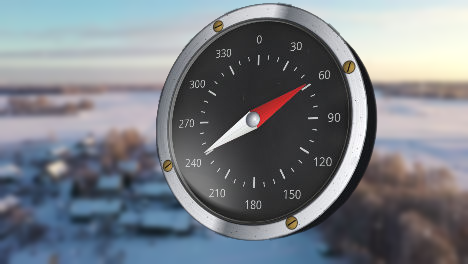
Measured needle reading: 60 °
